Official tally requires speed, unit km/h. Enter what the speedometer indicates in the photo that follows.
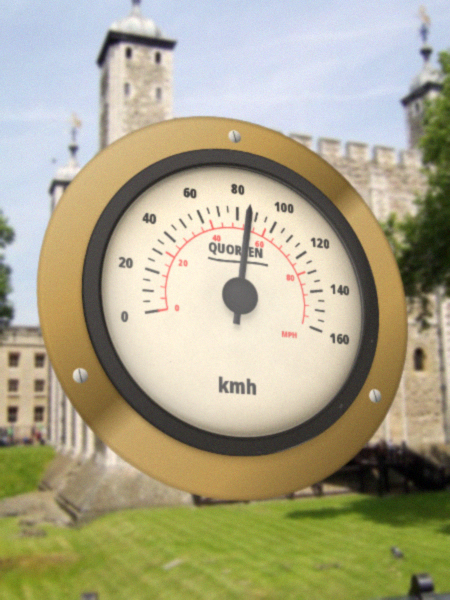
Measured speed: 85 km/h
